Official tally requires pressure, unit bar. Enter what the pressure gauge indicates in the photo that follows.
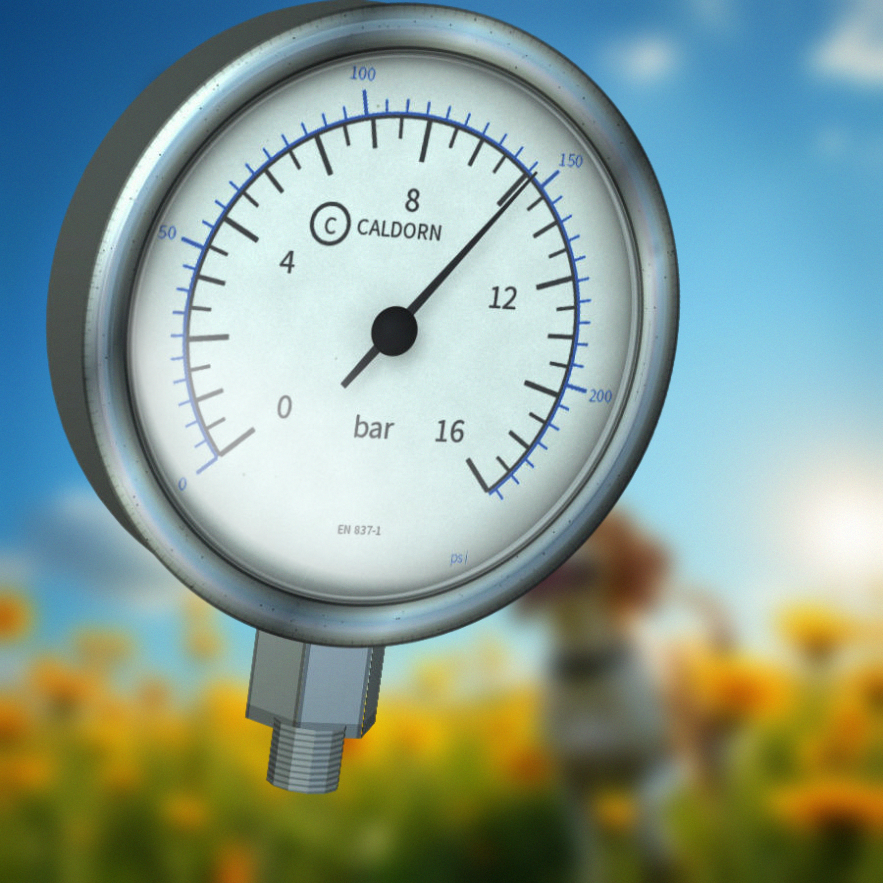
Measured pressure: 10 bar
